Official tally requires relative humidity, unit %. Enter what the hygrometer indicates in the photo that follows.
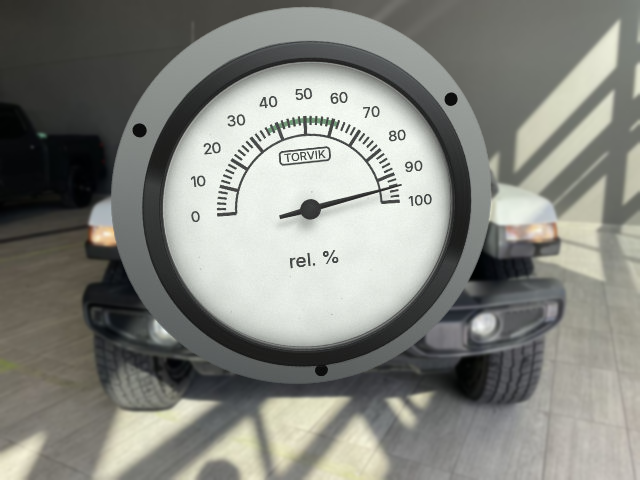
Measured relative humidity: 94 %
